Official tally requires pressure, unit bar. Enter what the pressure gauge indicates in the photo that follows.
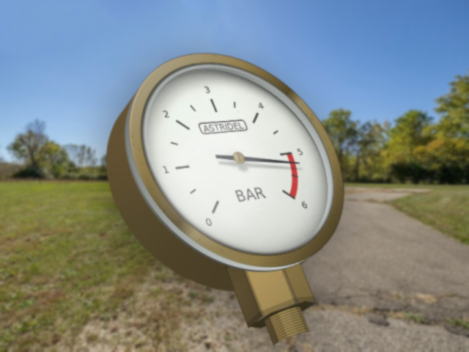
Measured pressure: 5.25 bar
